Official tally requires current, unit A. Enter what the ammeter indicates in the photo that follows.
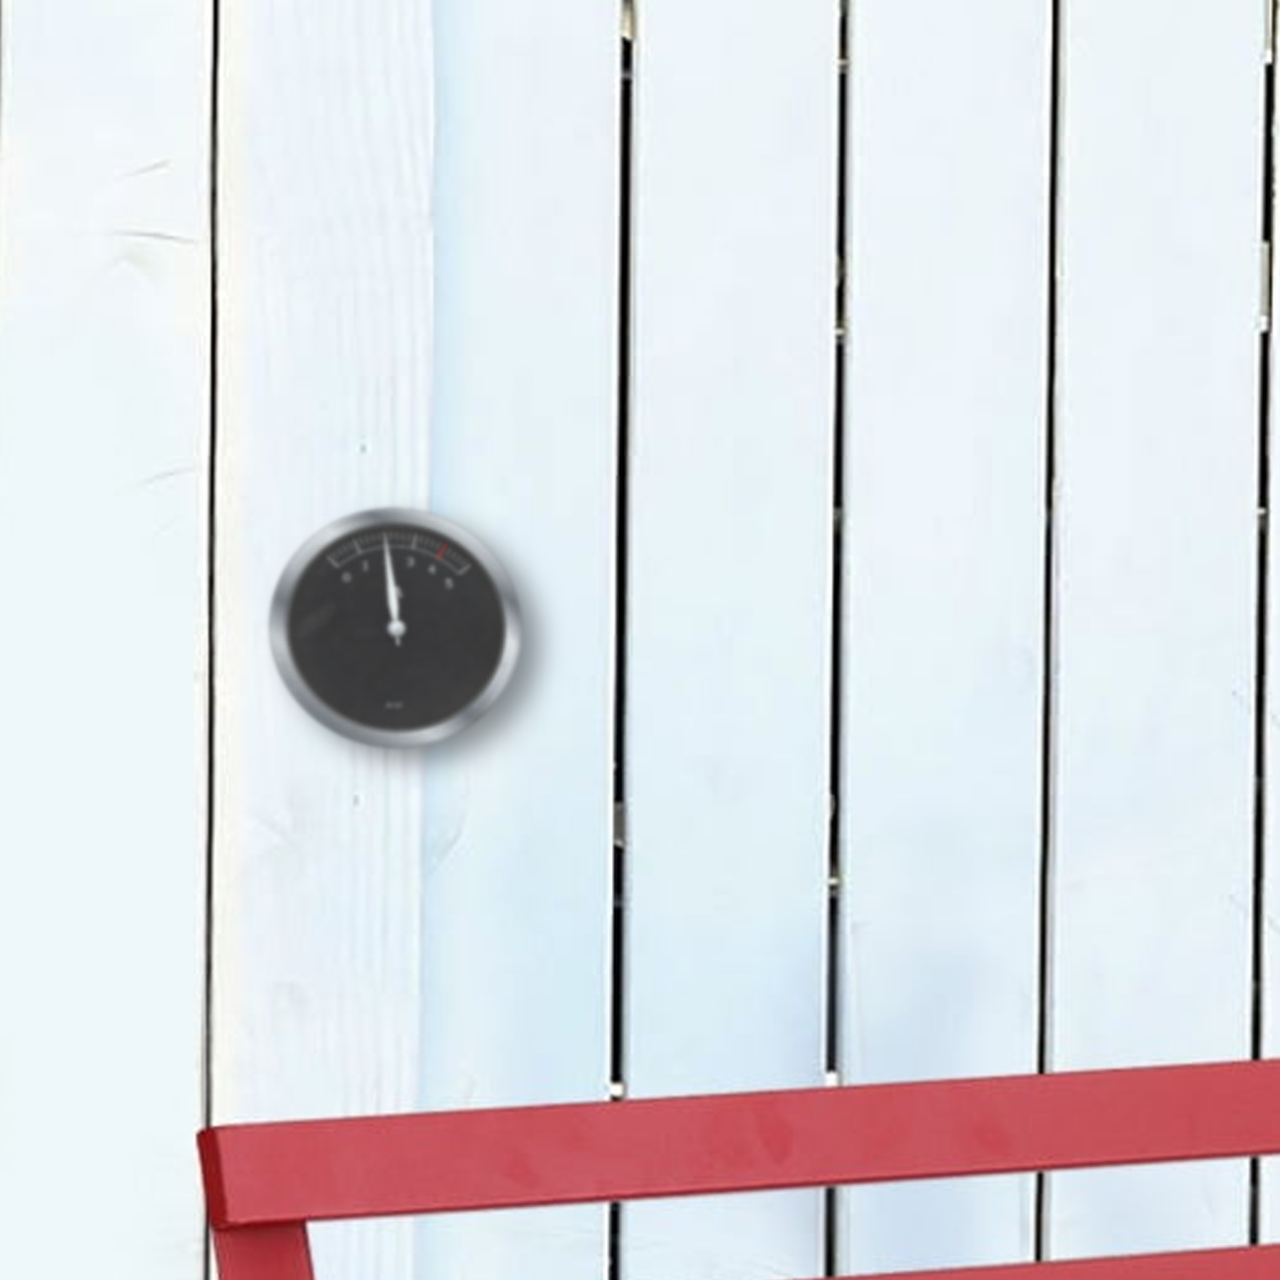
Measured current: 2 A
